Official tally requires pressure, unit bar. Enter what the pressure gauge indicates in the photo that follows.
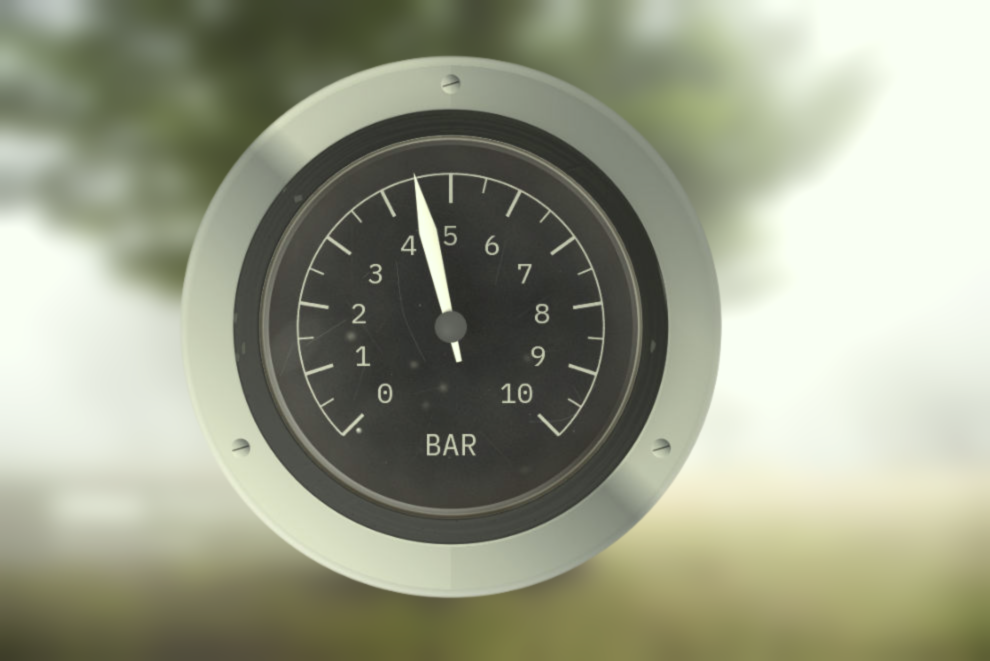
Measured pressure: 4.5 bar
